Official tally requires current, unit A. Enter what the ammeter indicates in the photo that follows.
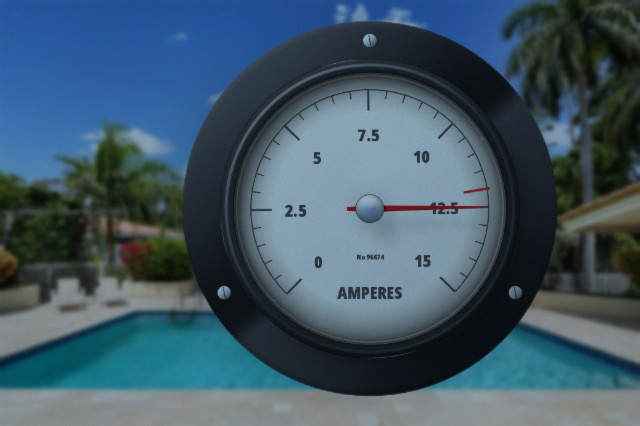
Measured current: 12.5 A
